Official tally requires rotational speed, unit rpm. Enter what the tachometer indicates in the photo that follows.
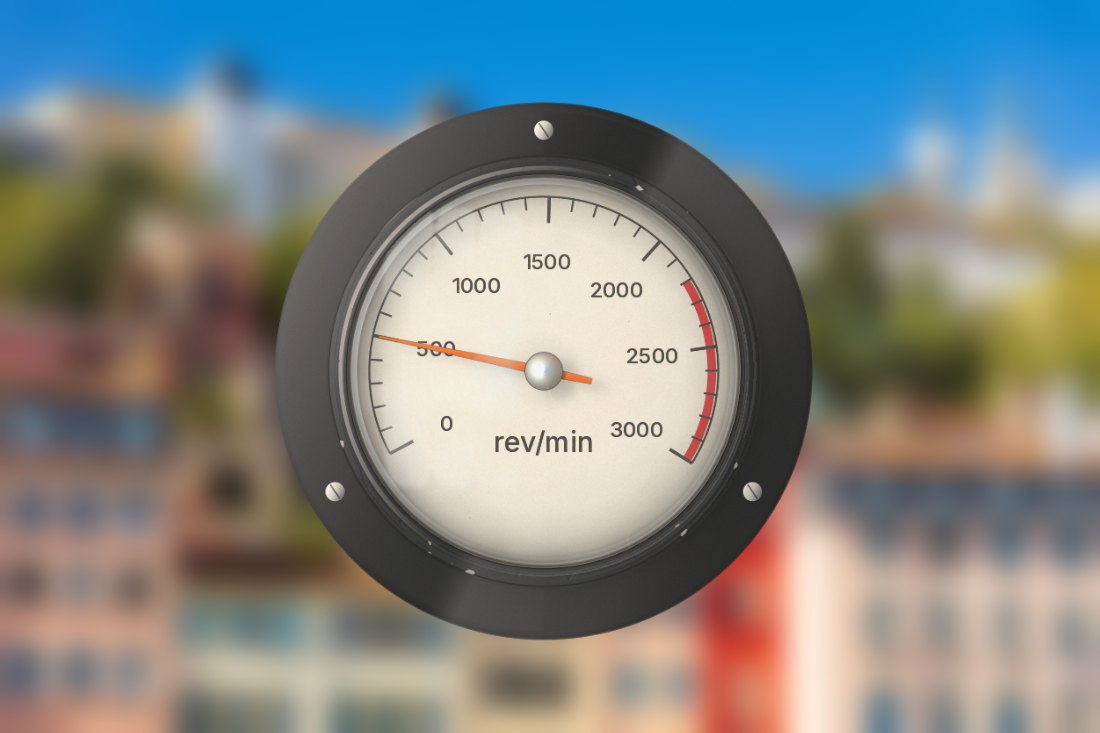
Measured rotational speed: 500 rpm
